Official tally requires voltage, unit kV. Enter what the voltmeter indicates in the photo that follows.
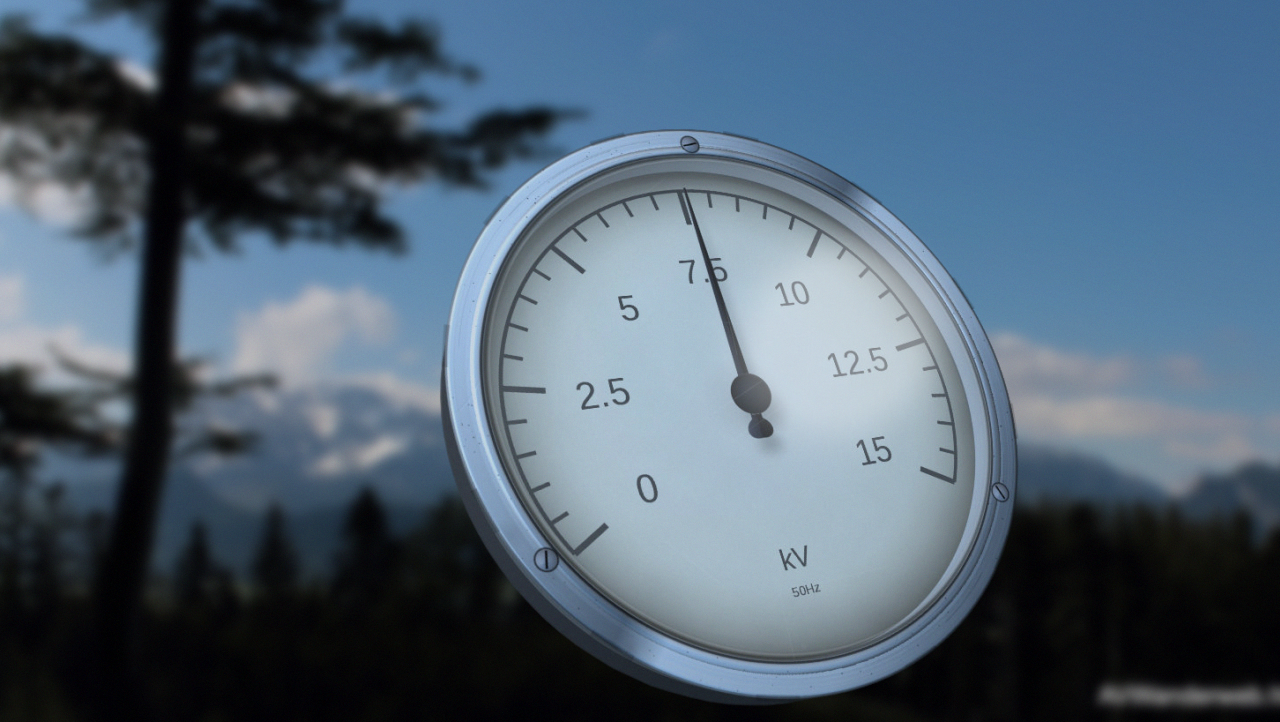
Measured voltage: 7.5 kV
